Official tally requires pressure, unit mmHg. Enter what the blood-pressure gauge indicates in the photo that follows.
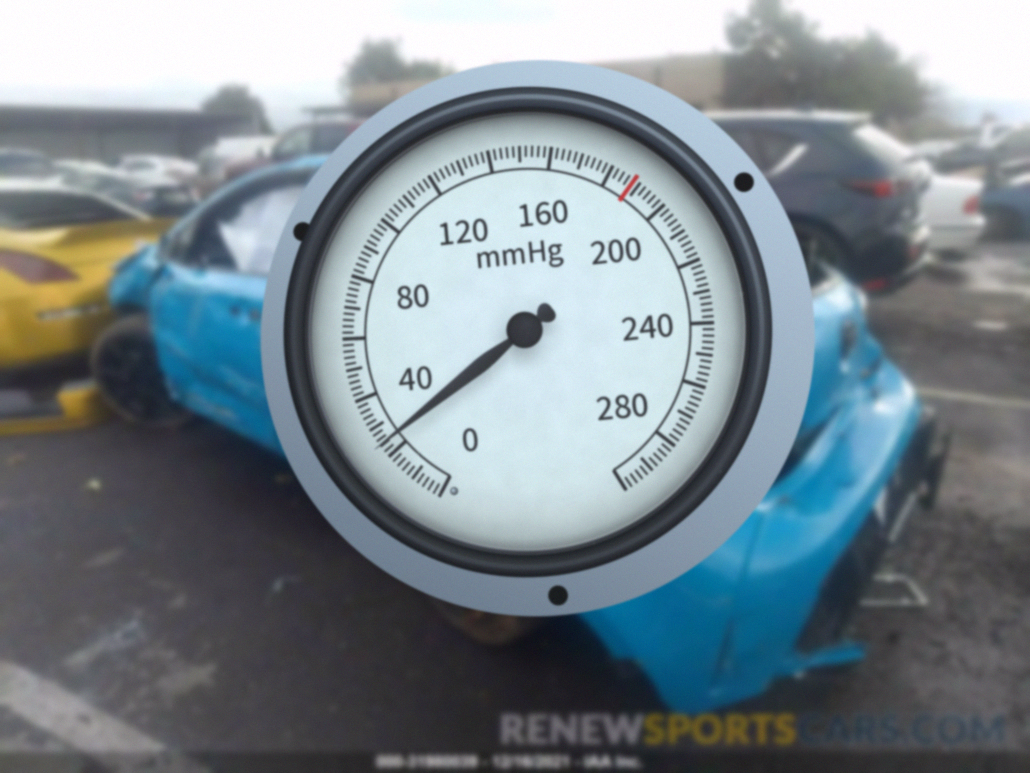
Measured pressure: 24 mmHg
